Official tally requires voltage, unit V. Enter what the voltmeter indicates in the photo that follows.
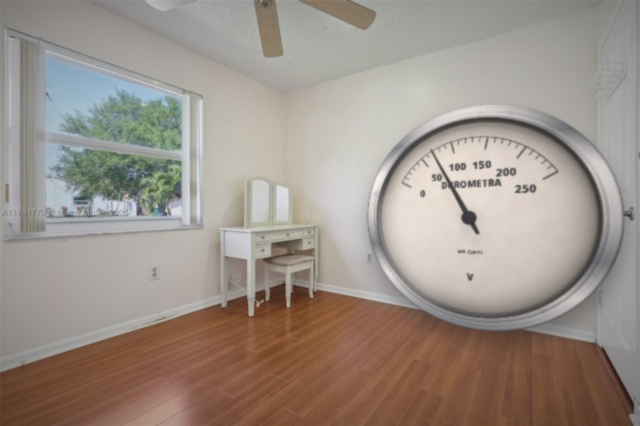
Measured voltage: 70 V
